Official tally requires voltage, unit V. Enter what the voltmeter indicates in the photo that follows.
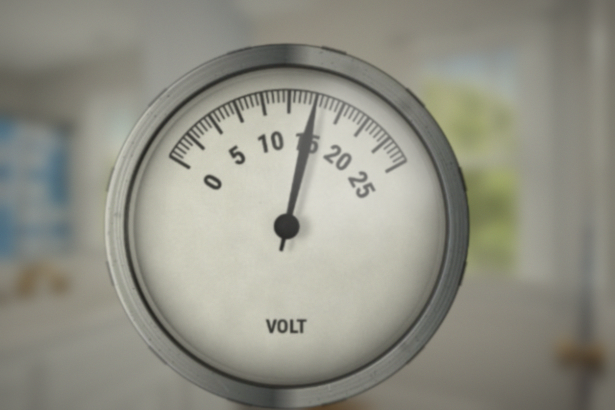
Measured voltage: 15 V
